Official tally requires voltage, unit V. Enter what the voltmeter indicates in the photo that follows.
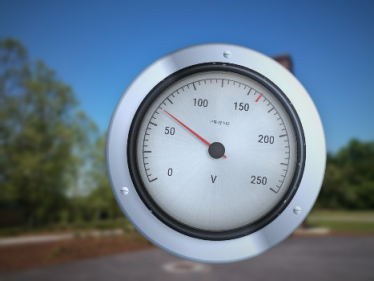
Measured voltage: 65 V
